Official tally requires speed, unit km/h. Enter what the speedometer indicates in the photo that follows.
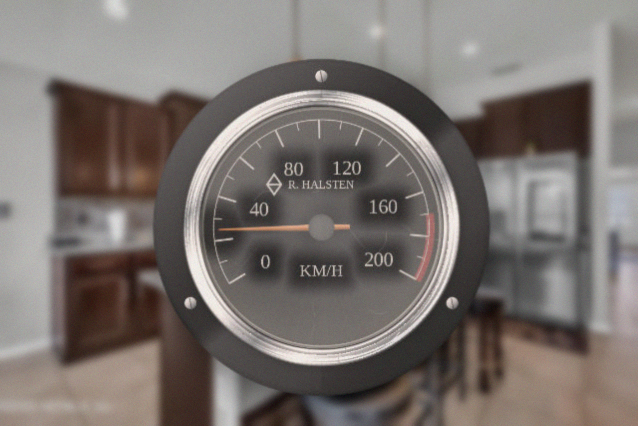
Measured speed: 25 km/h
